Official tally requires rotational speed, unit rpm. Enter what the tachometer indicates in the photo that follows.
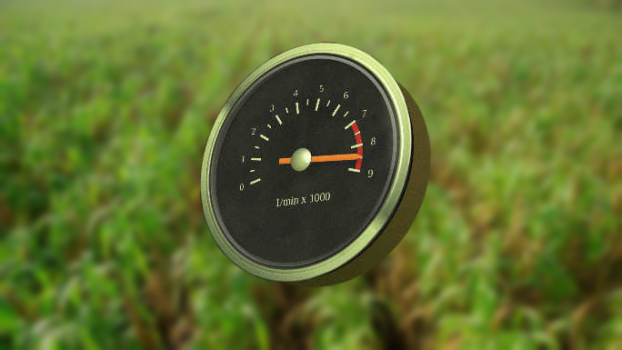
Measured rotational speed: 8500 rpm
